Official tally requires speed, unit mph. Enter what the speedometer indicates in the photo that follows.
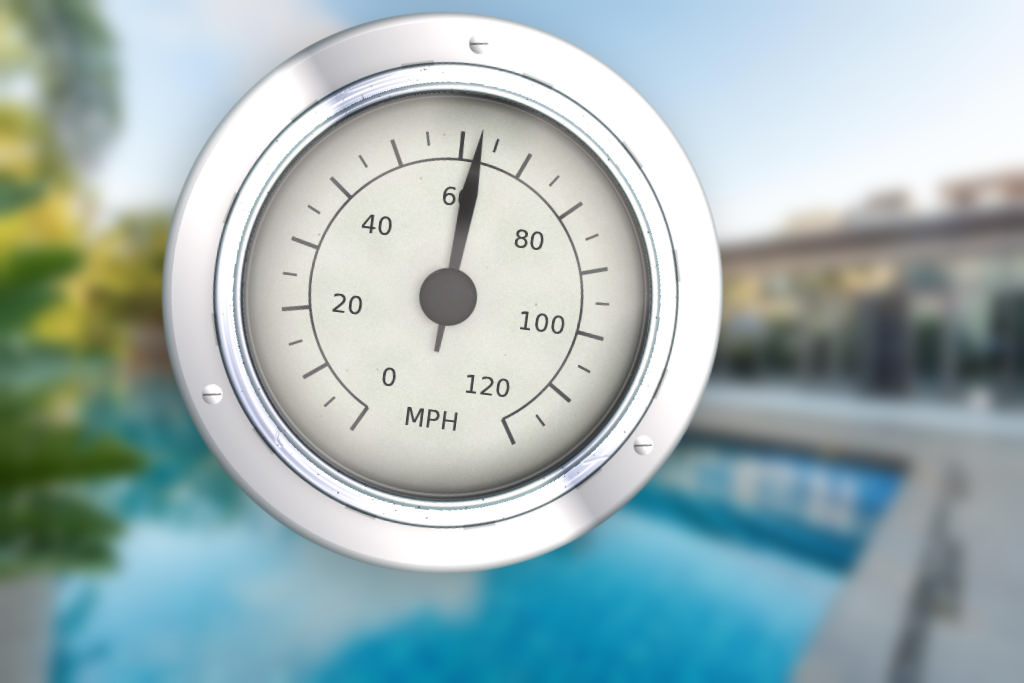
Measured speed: 62.5 mph
